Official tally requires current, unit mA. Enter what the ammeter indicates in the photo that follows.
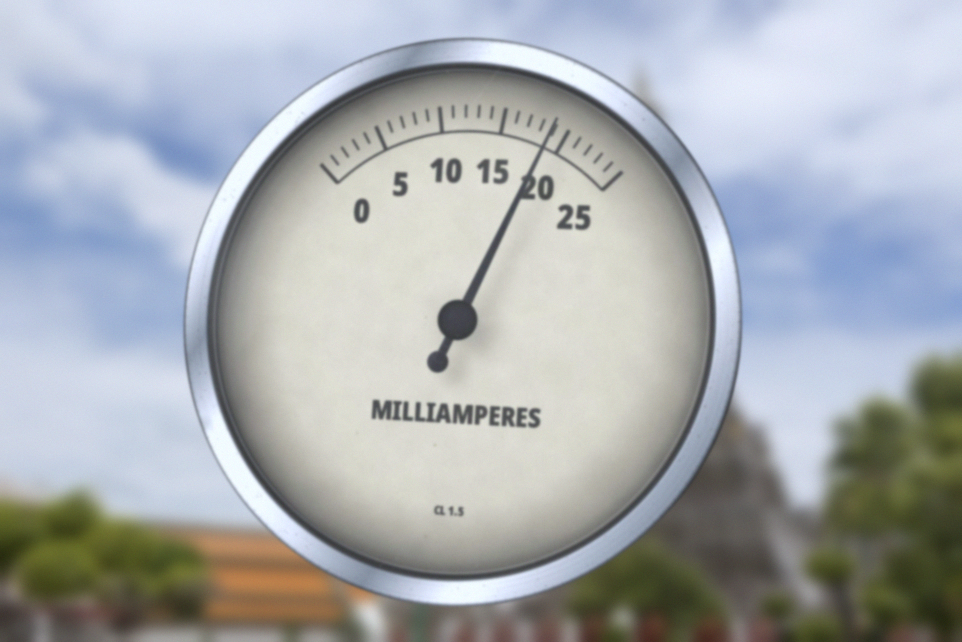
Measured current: 19 mA
